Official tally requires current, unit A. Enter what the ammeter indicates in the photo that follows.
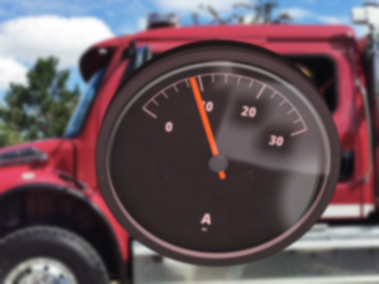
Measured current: 9 A
